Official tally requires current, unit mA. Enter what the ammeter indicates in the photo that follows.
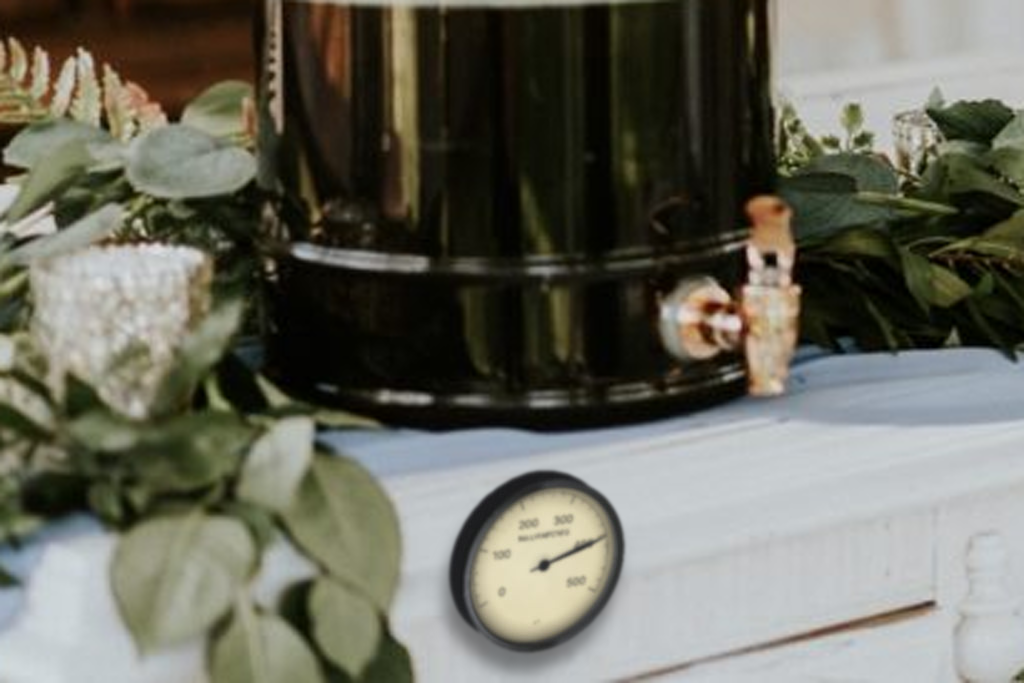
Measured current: 400 mA
